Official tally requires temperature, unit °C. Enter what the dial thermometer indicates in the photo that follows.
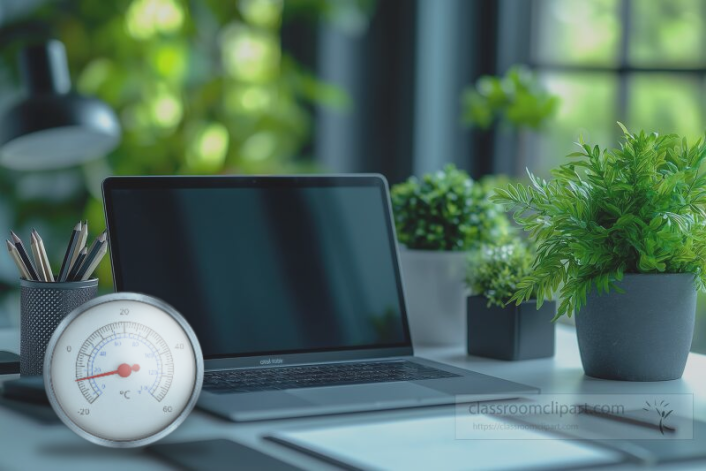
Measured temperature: -10 °C
